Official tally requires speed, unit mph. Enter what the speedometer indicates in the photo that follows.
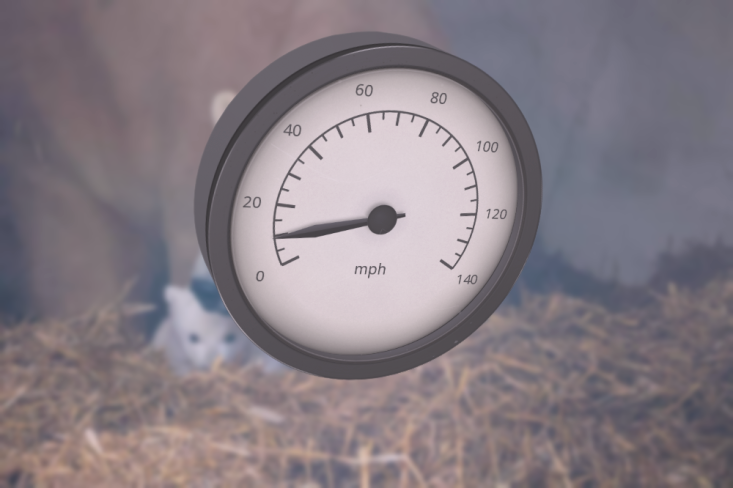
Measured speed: 10 mph
